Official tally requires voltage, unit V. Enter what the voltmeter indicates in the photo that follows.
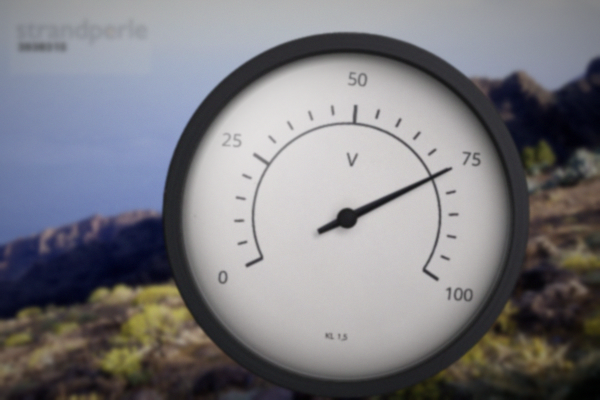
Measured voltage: 75 V
